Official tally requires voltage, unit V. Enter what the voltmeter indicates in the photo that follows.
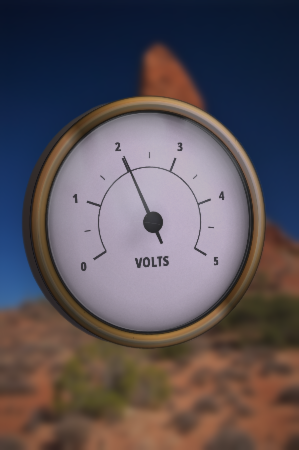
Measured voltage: 2 V
